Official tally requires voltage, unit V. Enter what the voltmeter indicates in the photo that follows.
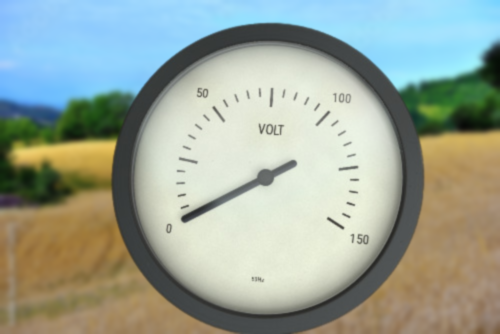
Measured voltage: 0 V
